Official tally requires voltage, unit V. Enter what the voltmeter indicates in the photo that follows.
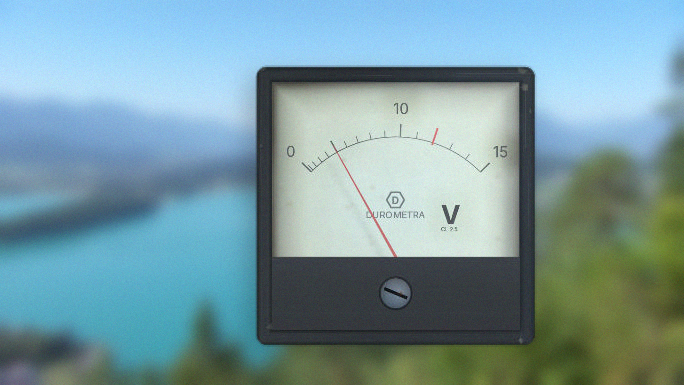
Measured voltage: 5 V
